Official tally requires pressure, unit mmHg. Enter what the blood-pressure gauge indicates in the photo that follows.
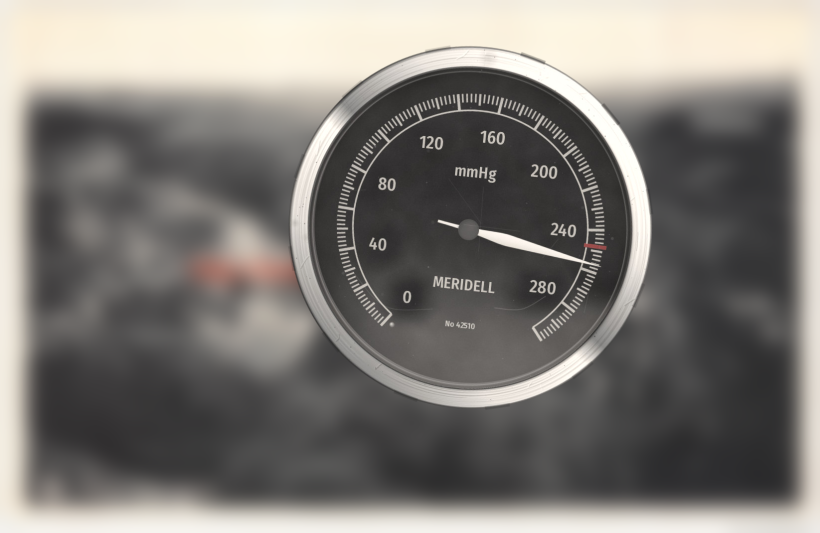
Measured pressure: 256 mmHg
